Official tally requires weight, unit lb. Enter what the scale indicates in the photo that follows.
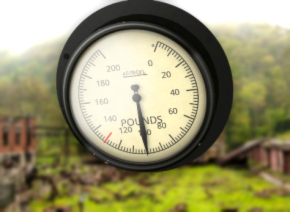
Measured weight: 100 lb
